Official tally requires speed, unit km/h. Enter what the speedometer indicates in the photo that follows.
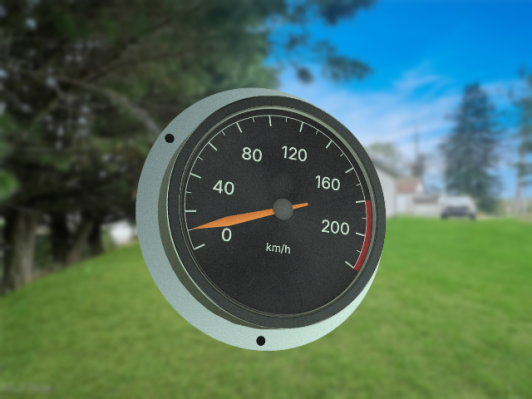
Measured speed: 10 km/h
